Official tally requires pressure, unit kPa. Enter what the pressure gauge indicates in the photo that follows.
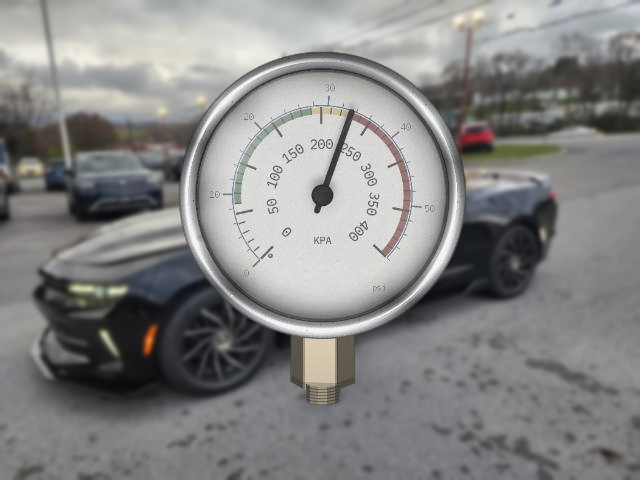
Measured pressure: 230 kPa
